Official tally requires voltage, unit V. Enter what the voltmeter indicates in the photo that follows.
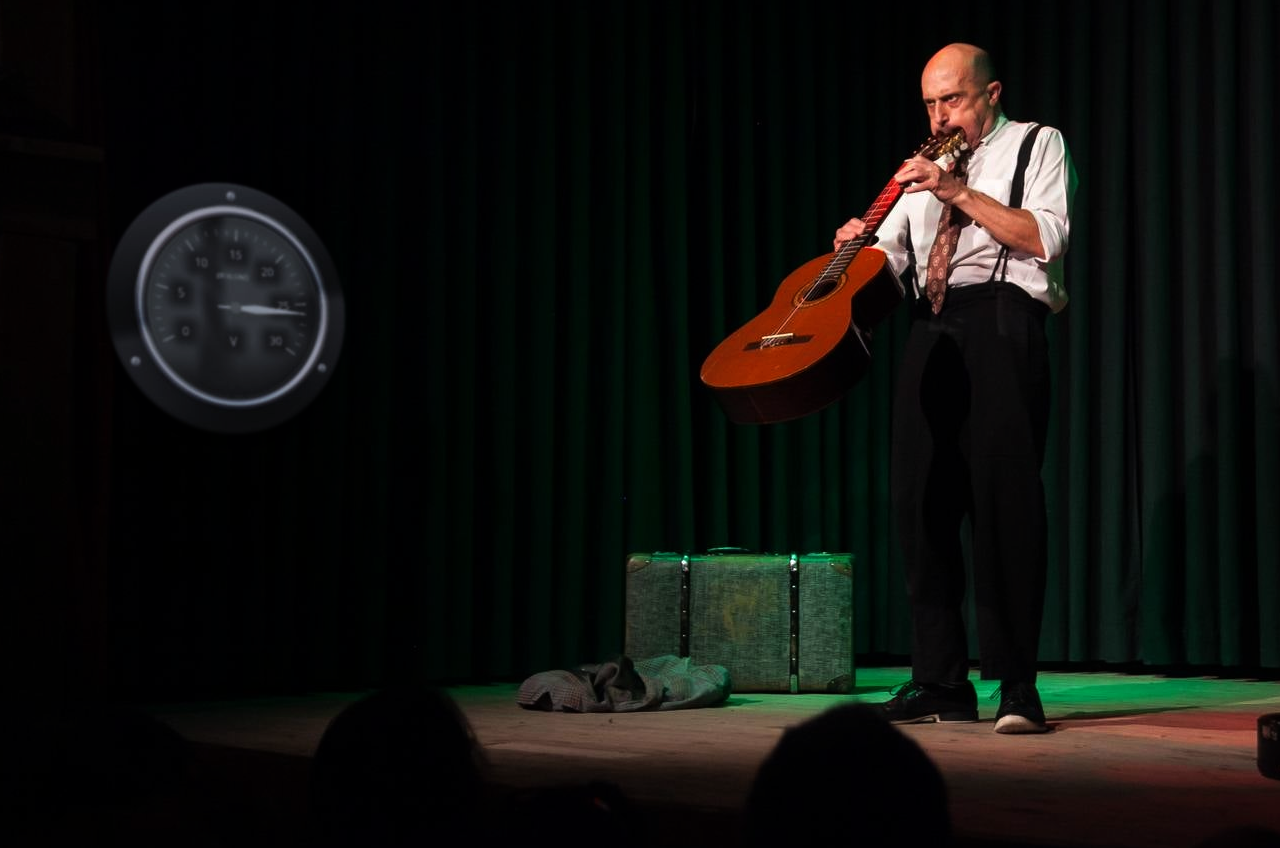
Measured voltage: 26 V
